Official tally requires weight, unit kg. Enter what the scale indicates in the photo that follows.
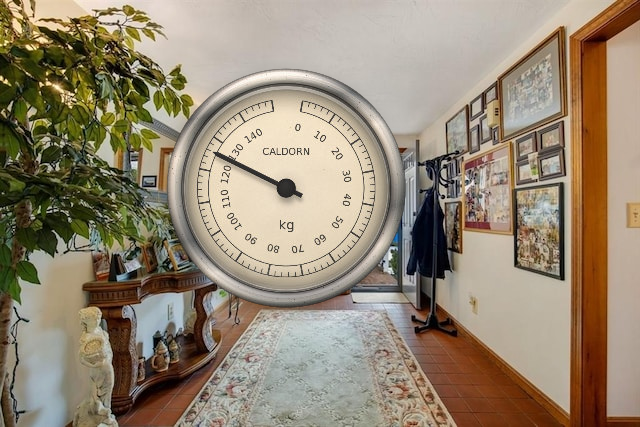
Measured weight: 126 kg
